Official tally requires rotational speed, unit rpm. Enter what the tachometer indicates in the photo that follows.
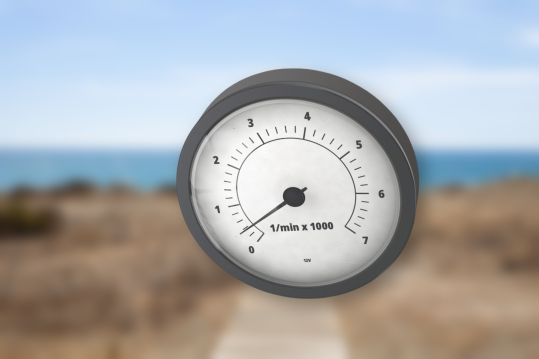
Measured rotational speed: 400 rpm
